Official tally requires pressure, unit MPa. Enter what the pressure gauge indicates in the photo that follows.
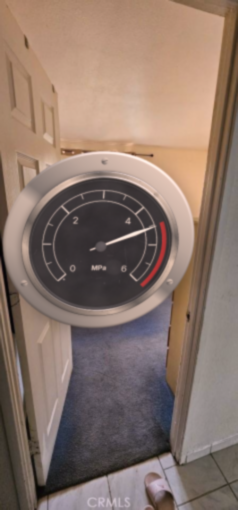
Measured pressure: 4.5 MPa
